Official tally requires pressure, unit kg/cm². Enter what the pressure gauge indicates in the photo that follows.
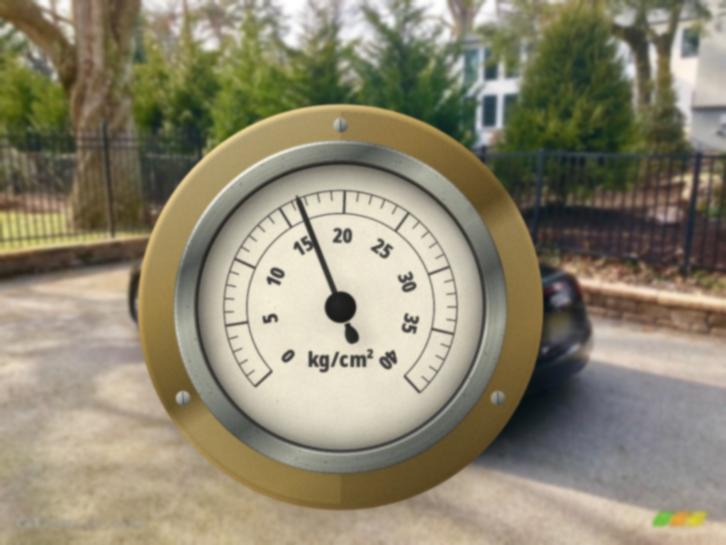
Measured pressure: 16.5 kg/cm²
